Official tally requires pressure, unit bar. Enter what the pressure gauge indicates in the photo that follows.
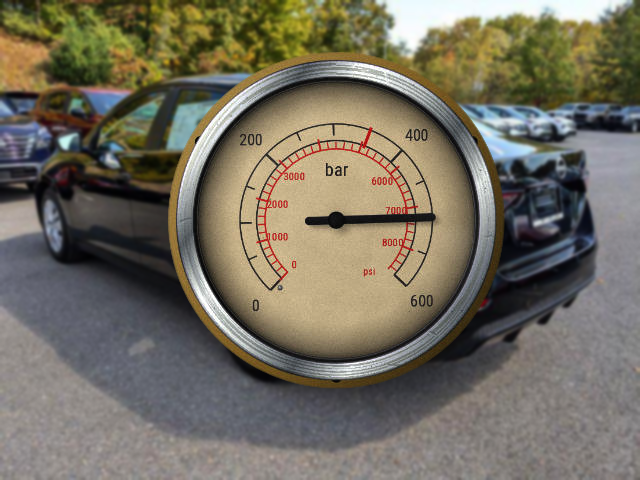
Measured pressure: 500 bar
